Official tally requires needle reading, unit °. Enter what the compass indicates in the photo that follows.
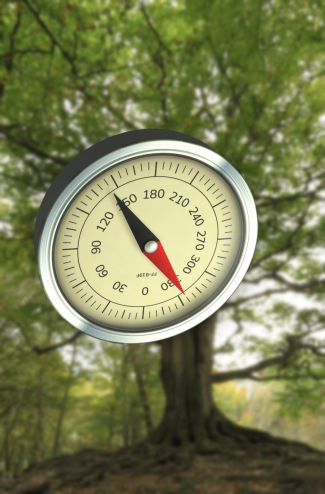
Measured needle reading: 325 °
